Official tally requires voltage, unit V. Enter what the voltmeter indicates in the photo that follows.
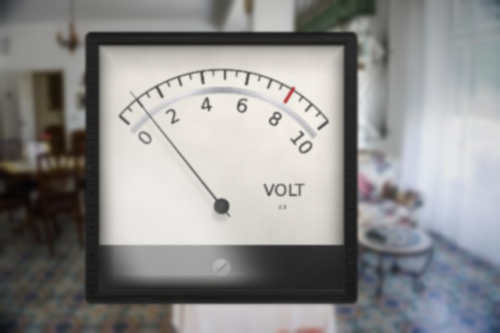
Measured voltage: 1 V
